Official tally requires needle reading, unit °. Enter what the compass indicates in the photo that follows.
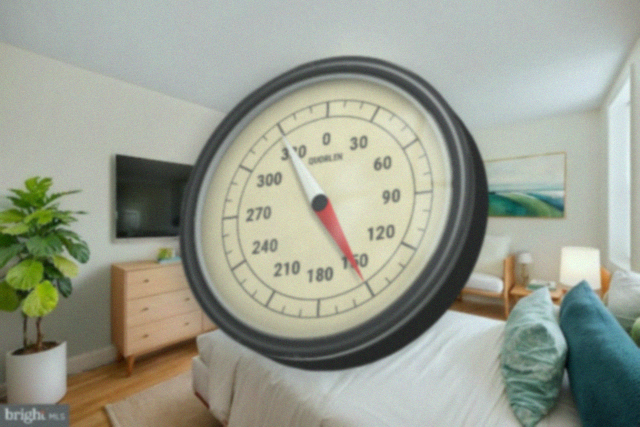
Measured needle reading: 150 °
